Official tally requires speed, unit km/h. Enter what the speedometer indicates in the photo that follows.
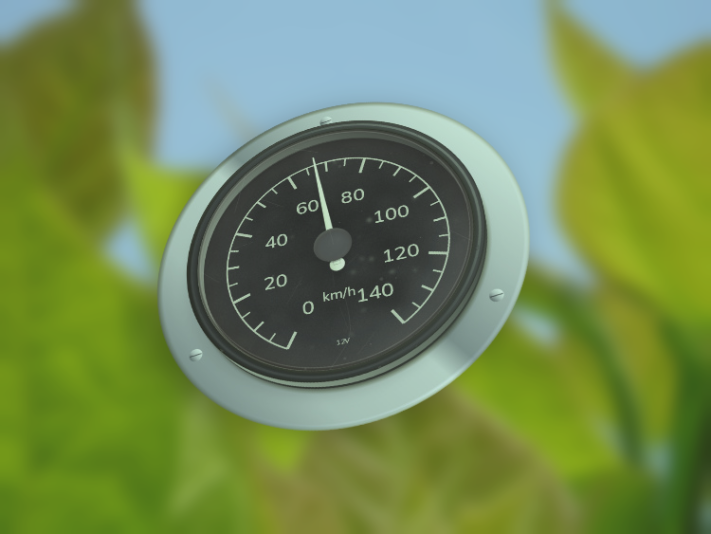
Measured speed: 67.5 km/h
